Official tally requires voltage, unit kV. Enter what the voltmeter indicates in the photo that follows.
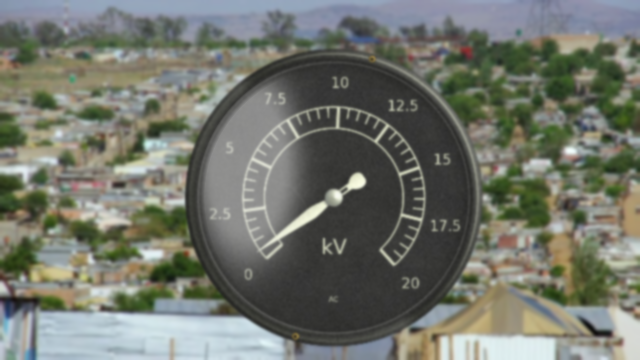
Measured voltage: 0.5 kV
